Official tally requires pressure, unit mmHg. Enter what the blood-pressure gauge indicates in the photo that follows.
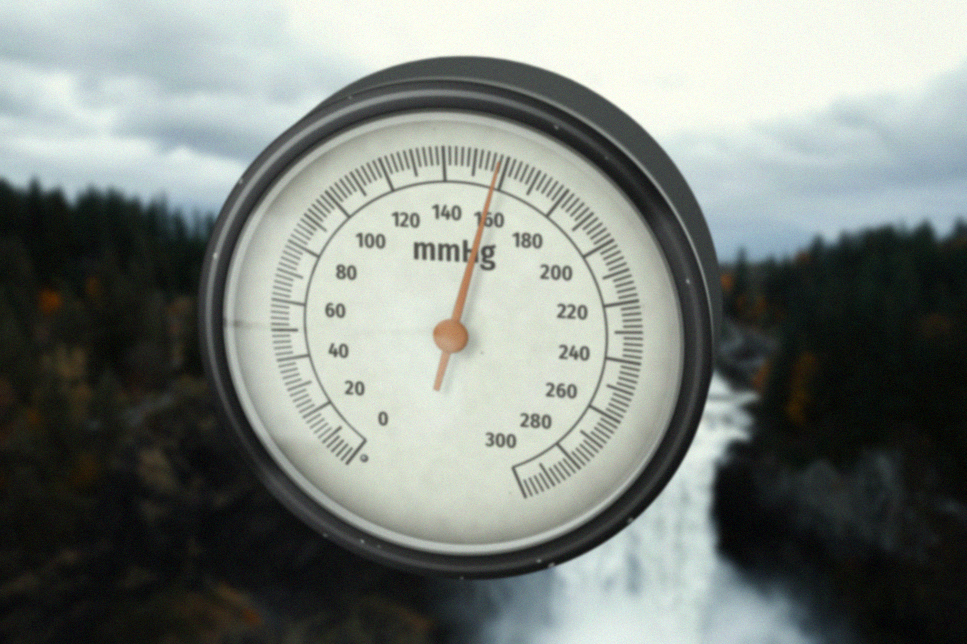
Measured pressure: 158 mmHg
